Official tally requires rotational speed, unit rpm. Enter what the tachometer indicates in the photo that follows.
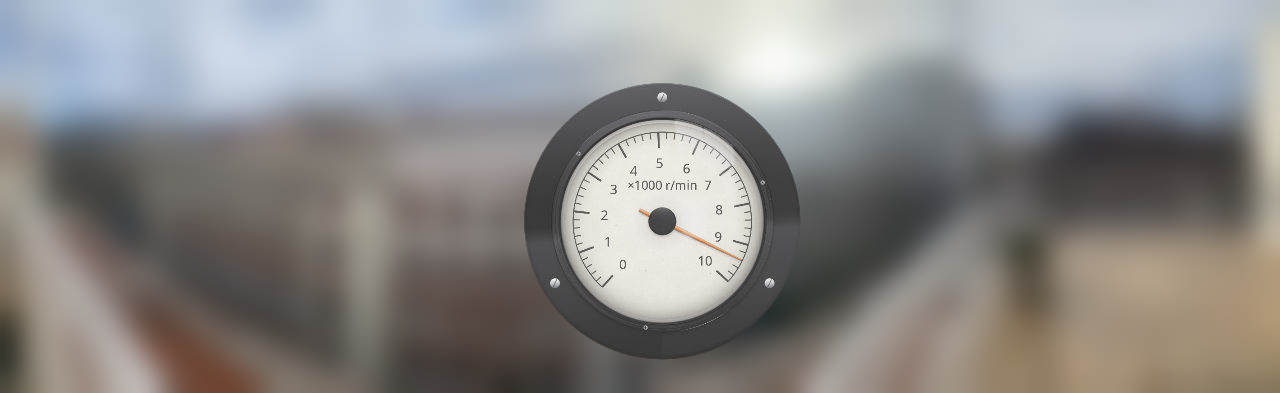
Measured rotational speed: 9400 rpm
